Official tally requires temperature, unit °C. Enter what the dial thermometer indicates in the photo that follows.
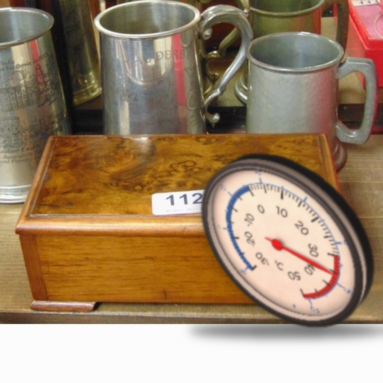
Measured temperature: 35 °C
